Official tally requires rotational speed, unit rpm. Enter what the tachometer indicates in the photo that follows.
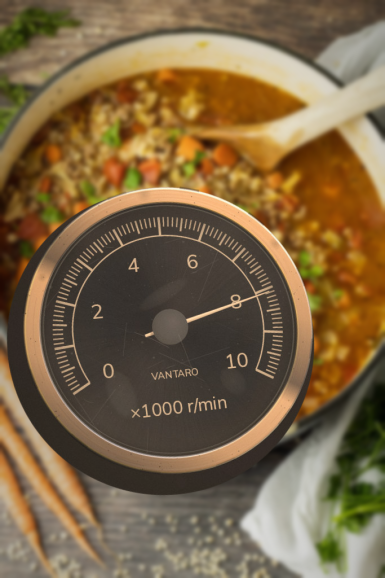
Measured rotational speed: 8100 rpm
